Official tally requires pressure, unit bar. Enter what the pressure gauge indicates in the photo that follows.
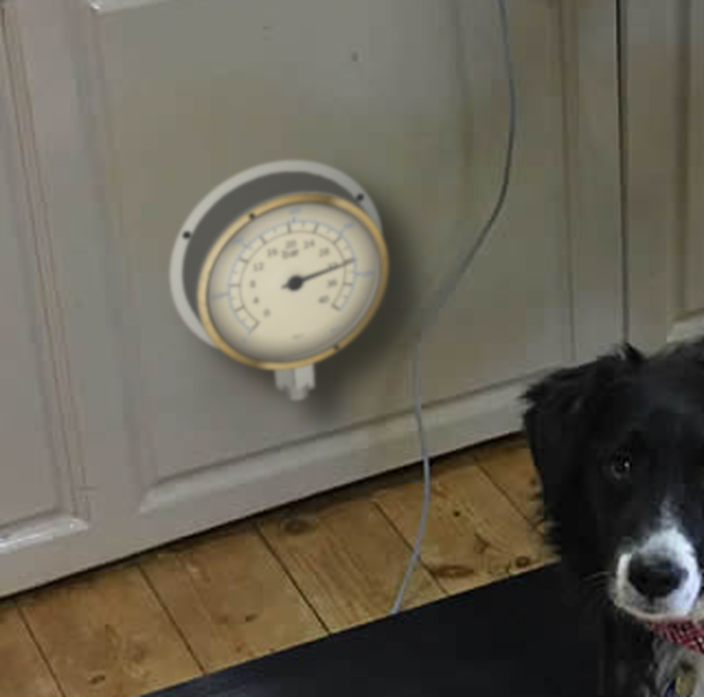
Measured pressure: 32 bar
